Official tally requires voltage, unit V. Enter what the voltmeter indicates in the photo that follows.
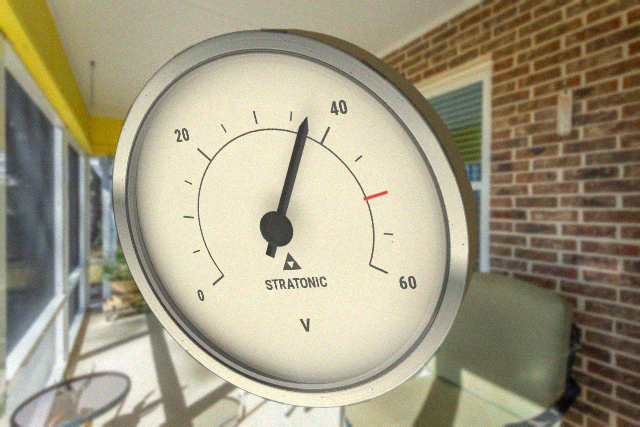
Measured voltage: 37.5 V
